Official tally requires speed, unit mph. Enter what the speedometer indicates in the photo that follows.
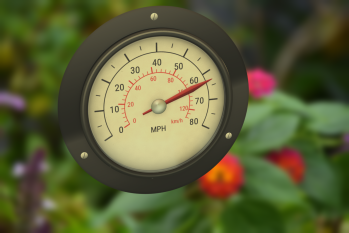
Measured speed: 62.5 mph
